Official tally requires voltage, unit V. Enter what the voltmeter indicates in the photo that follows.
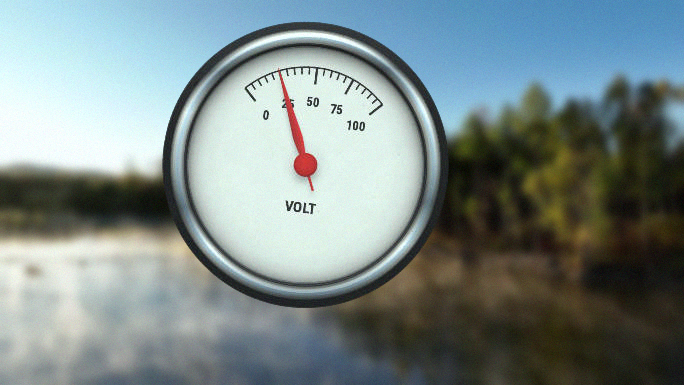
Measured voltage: 25 V
